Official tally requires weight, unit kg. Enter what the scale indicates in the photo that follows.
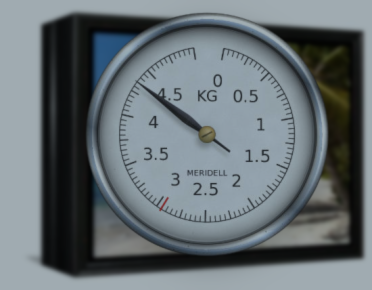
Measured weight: 4.35 kg
